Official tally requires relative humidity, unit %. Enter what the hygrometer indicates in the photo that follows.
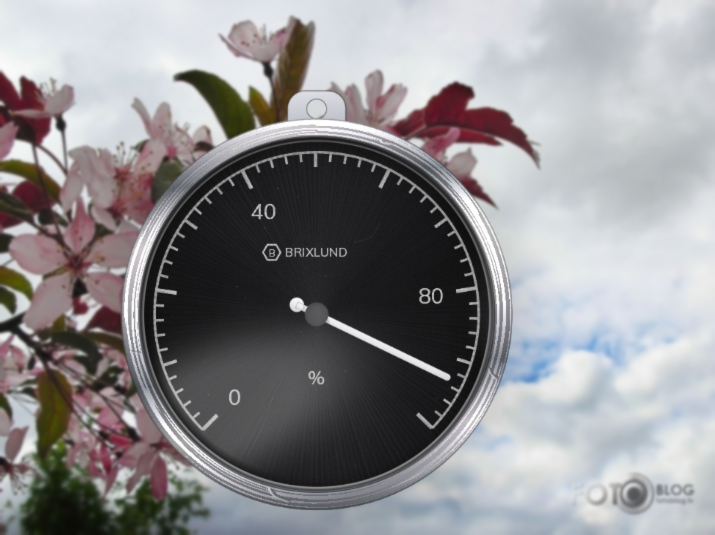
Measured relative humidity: 93 %
